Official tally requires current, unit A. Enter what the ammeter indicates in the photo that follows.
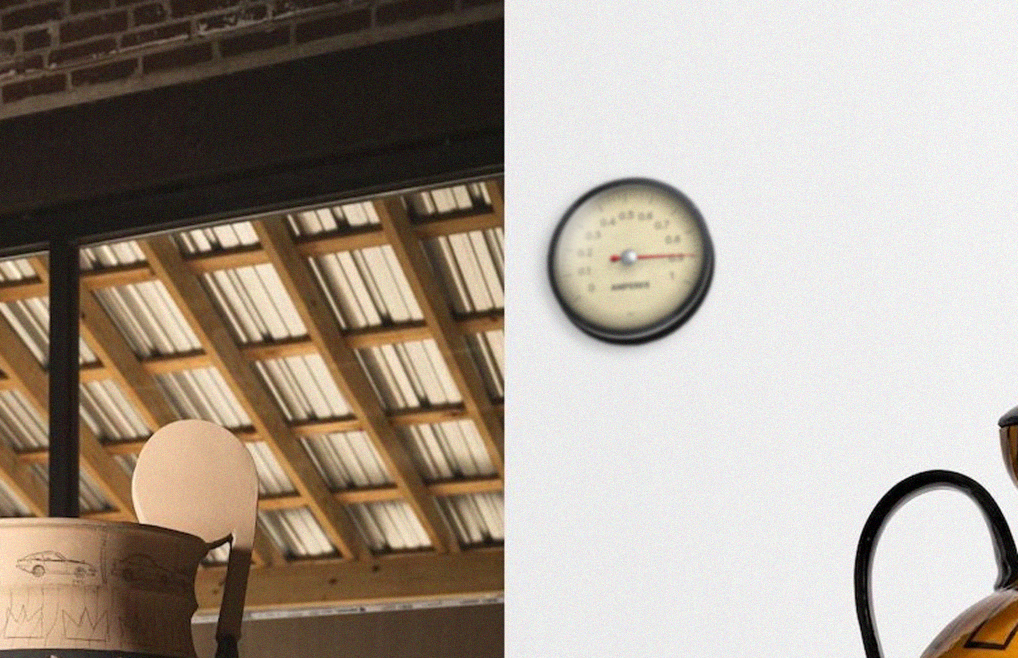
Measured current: 0.9 A
